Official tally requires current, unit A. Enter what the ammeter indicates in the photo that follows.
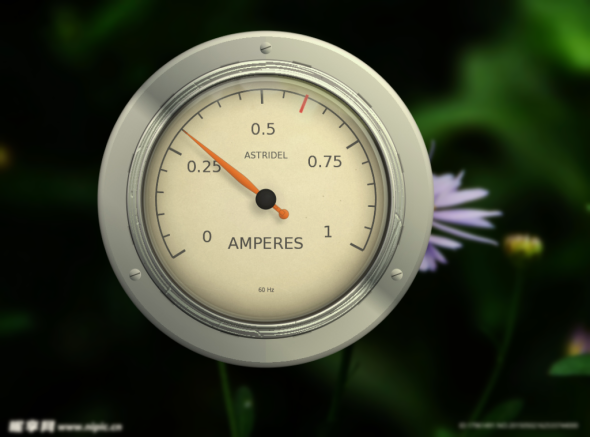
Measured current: 0.3 A
